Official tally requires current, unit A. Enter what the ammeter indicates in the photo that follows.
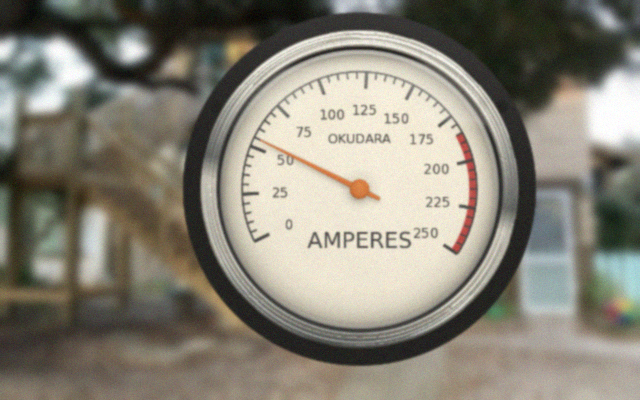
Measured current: 55 A
